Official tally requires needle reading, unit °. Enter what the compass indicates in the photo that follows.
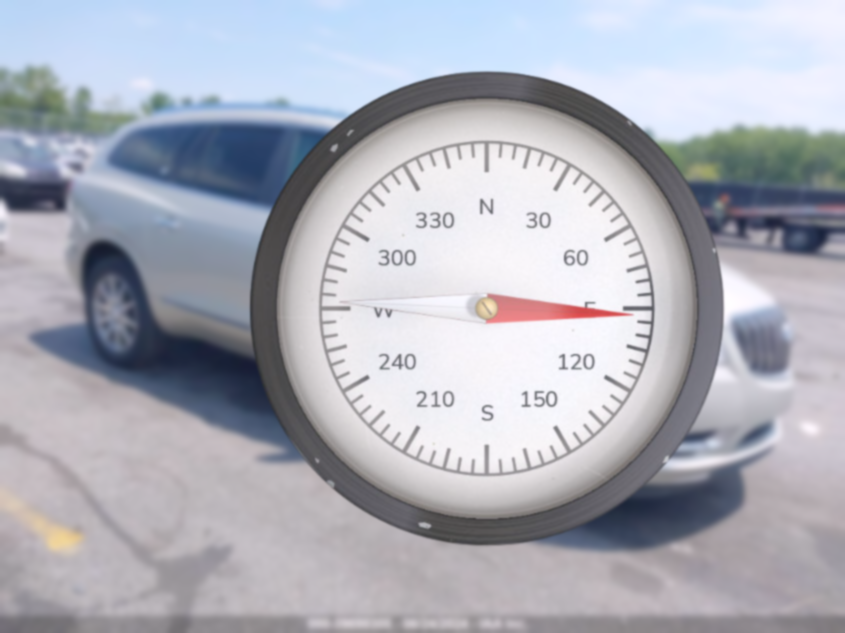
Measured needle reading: 92.5 °
